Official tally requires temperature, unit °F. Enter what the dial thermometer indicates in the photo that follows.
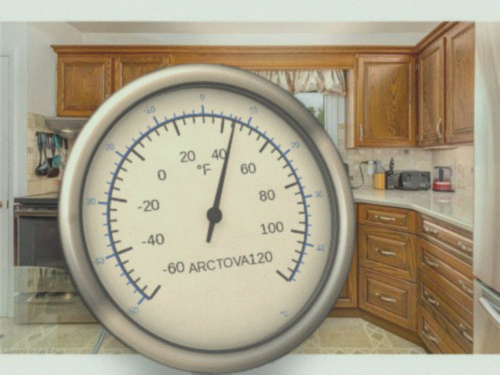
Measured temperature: 44 °F
